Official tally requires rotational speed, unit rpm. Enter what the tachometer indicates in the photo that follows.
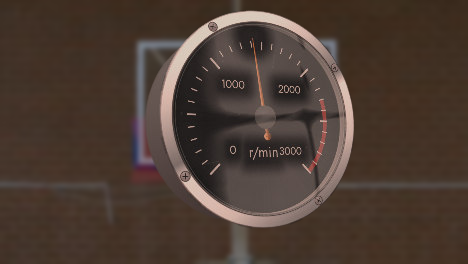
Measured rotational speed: 1400 rpm
